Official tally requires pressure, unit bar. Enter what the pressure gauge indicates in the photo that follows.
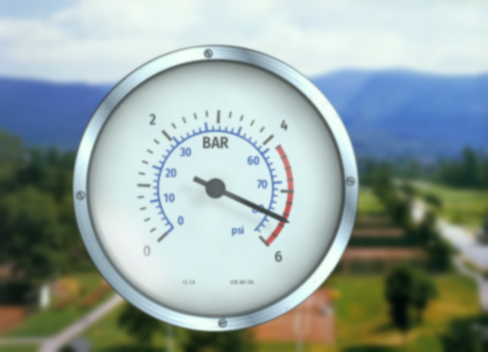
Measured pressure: 5.5 bar
